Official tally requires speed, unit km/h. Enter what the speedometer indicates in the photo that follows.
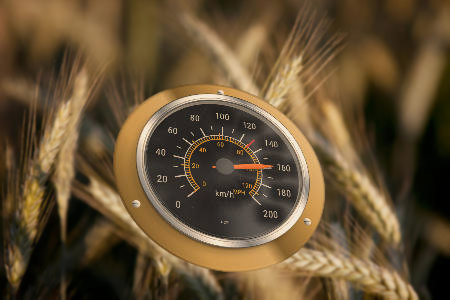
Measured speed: 160 km/h
